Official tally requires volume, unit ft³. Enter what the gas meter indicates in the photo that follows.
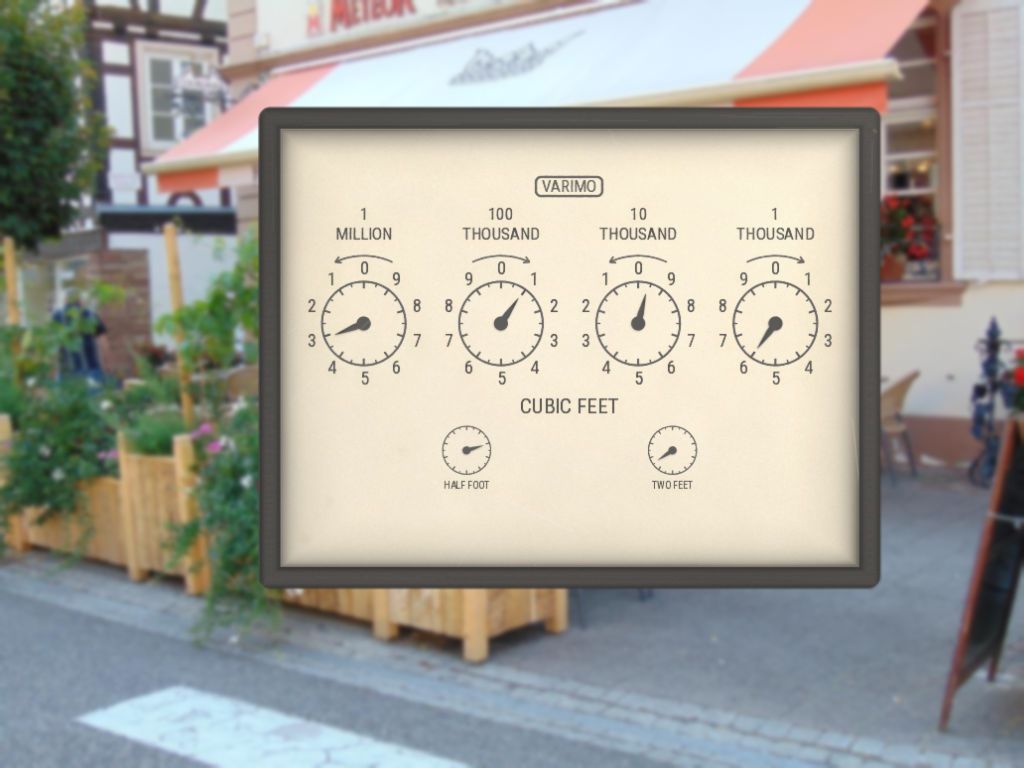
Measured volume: 309600 ft³
